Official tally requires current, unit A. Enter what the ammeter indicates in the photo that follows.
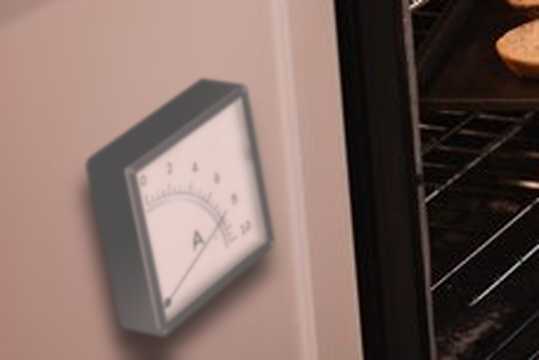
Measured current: 8 A
